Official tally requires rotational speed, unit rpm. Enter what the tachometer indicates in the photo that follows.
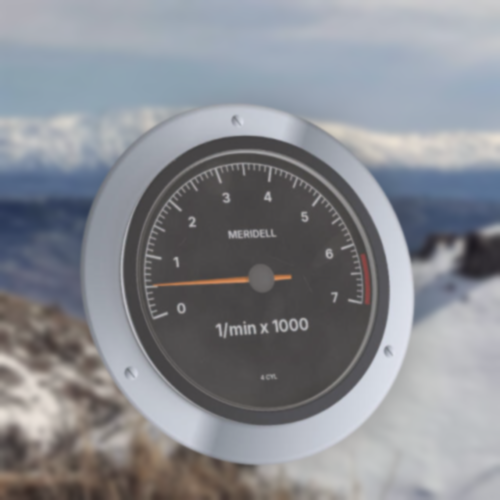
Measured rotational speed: 500 rpm
